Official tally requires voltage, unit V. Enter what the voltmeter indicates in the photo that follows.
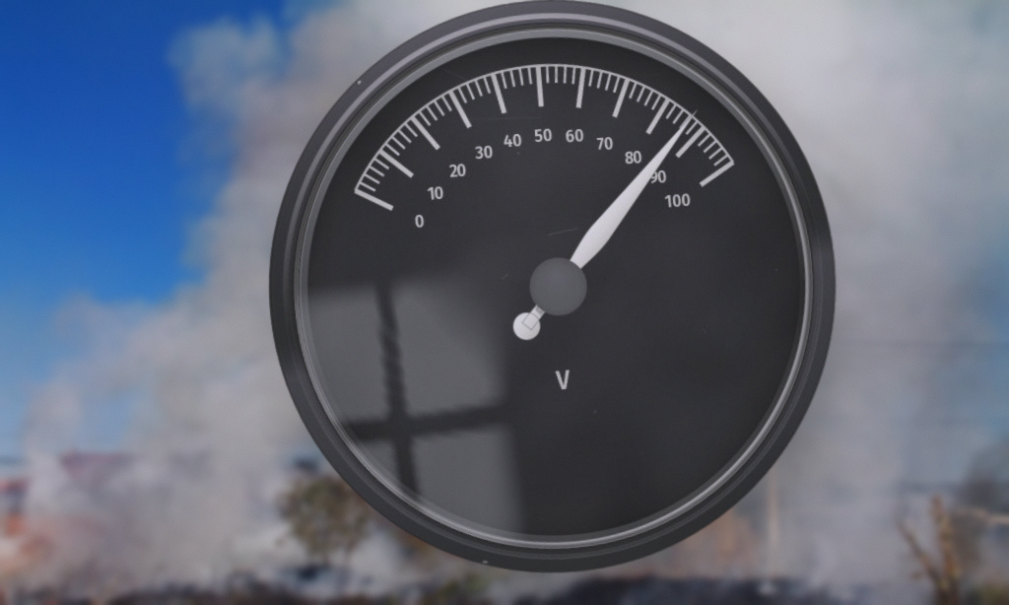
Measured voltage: 86 V
